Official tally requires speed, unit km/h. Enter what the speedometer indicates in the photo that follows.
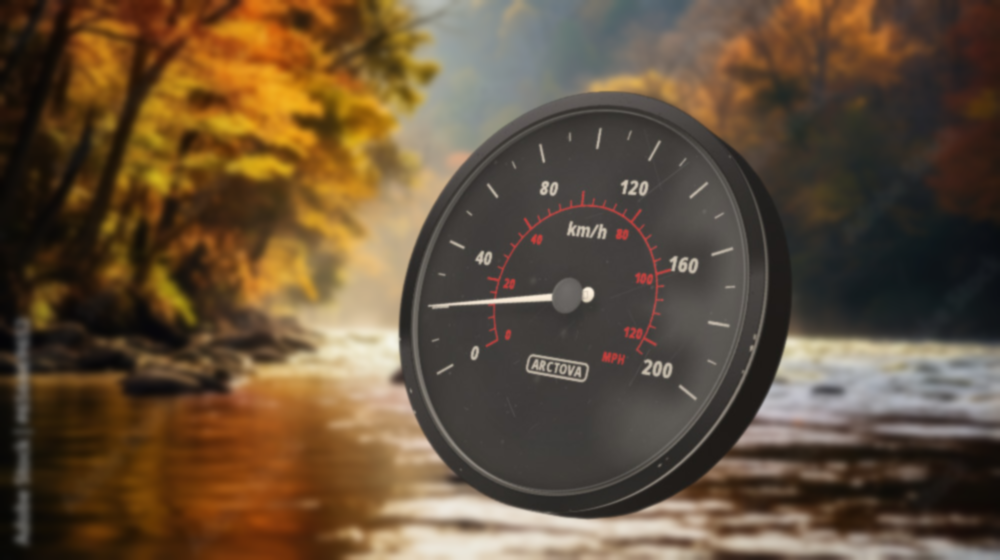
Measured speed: 20 km/h
